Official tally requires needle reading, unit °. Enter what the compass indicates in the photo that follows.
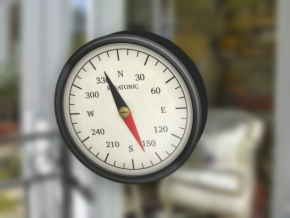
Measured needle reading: 160 °
